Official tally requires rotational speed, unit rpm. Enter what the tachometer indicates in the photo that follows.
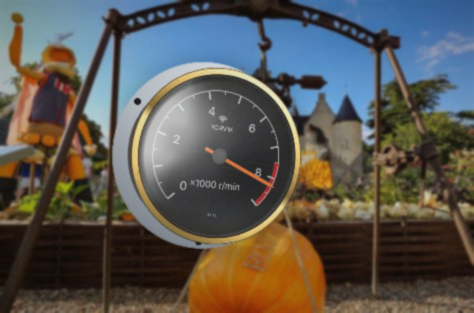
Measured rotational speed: 8250 rpm
